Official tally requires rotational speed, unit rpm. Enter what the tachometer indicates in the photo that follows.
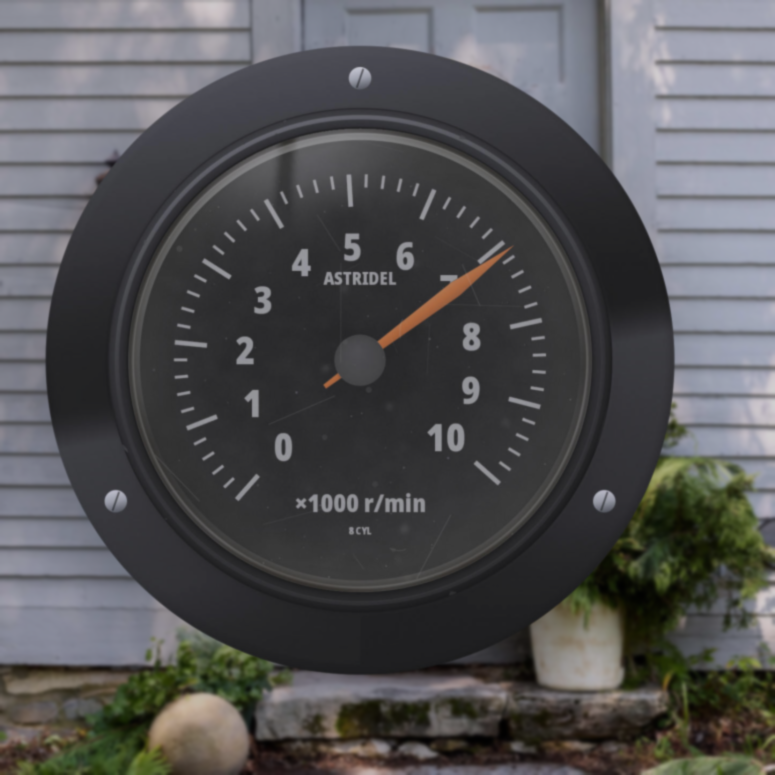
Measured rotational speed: 7100 rpm
